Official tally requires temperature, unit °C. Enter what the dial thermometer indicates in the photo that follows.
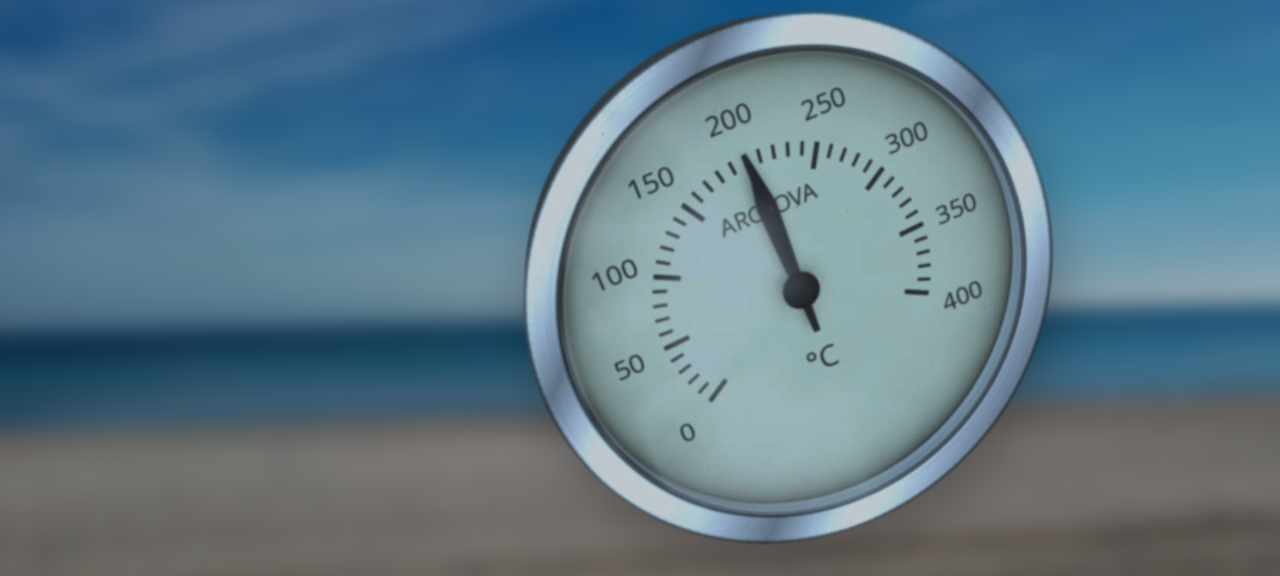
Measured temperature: 200 °C
